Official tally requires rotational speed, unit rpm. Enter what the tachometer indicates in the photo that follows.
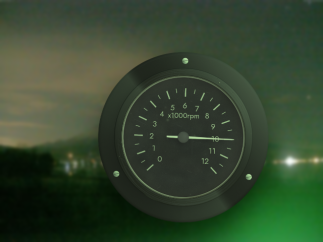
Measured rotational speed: 10000 rpm
